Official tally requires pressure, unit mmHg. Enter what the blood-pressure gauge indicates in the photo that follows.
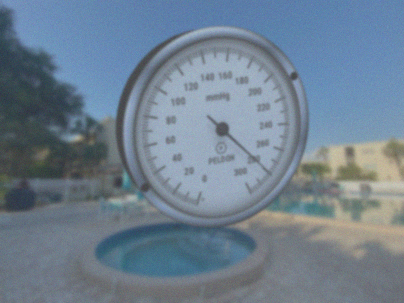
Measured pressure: 280 mmHg
